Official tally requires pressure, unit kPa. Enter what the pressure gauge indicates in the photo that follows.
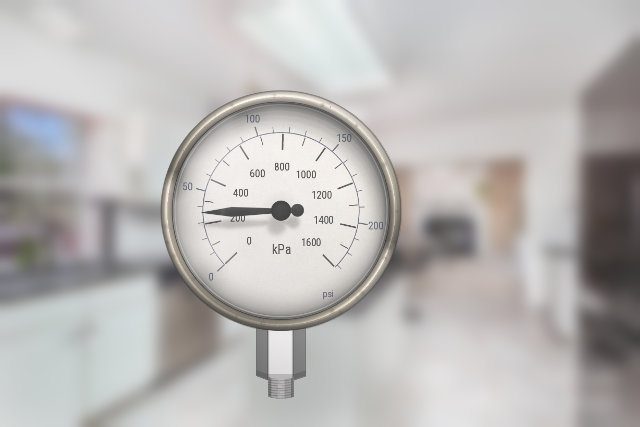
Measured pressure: 250 kPa
